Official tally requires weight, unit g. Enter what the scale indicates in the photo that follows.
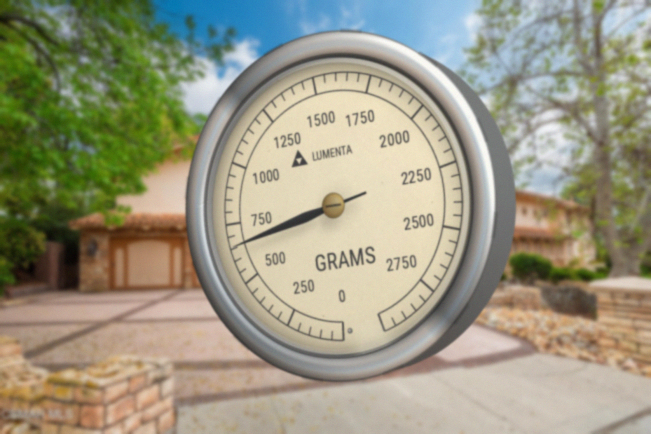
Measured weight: 650 g
